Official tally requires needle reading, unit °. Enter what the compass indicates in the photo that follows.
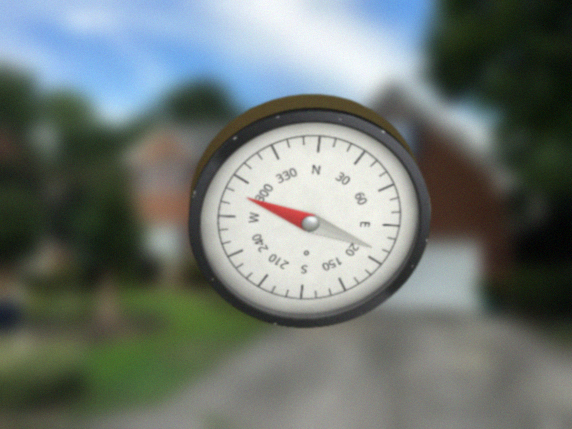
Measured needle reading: 290 °
